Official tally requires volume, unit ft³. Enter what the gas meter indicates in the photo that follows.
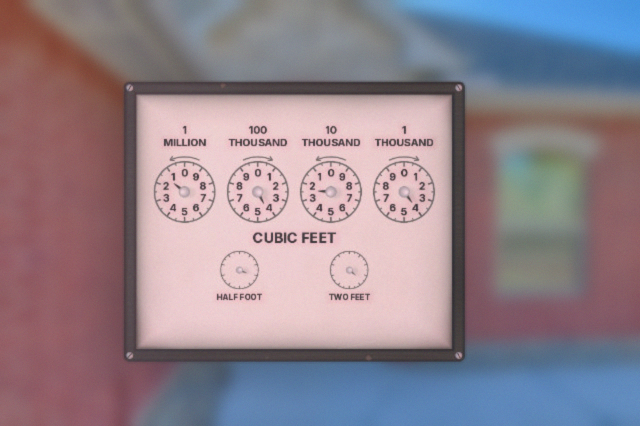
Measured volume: 142400 ft³
